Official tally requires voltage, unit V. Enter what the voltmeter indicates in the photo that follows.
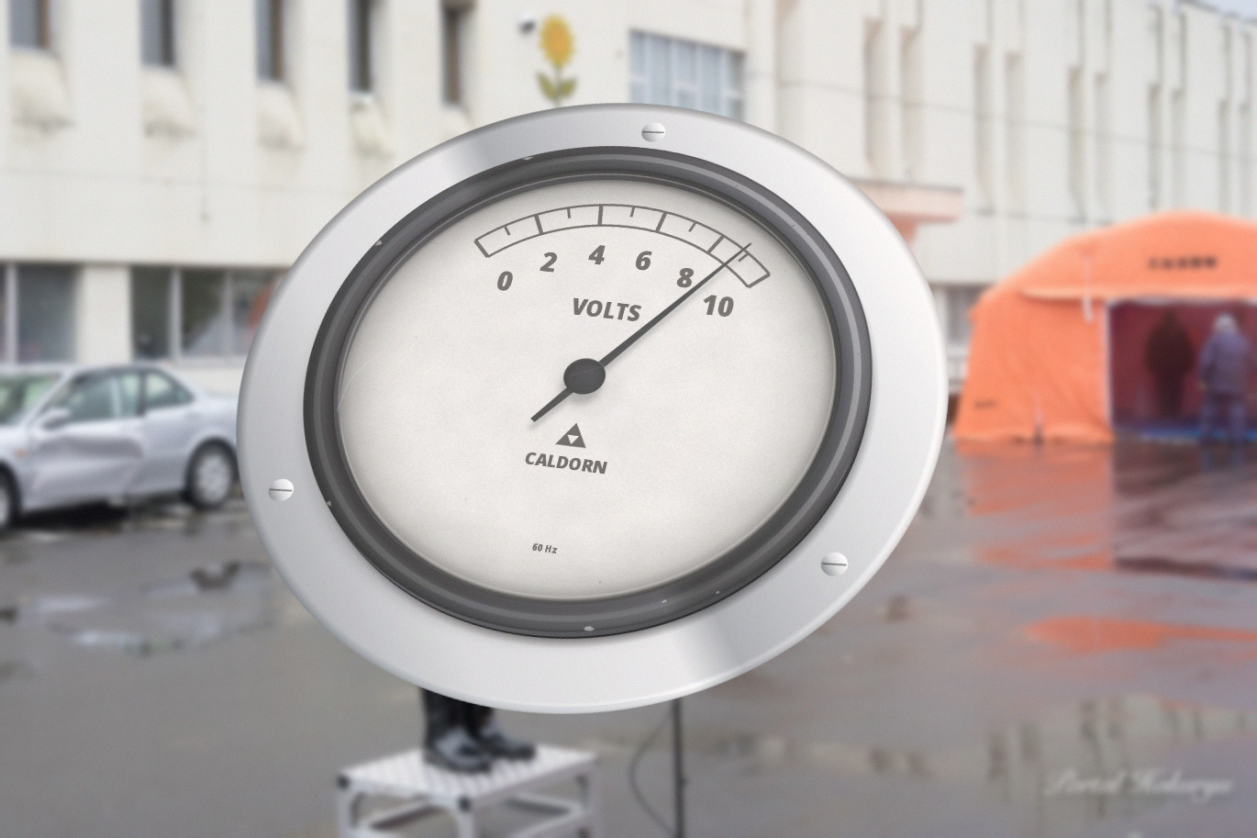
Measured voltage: 9 V
